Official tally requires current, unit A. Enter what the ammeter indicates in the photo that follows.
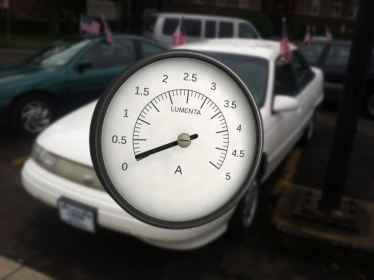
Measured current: 0.1 A
